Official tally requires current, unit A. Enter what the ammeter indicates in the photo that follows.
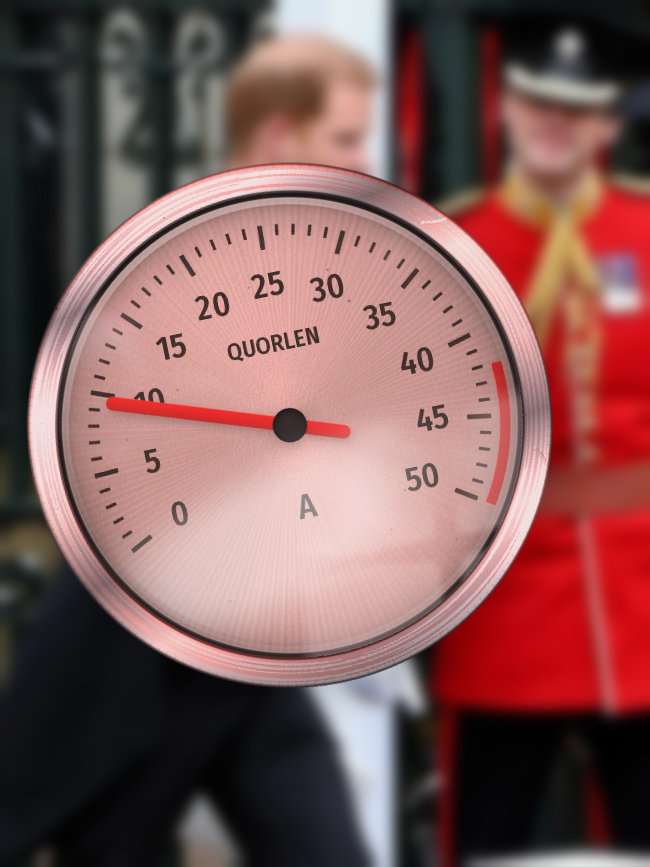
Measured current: 9.5 A
